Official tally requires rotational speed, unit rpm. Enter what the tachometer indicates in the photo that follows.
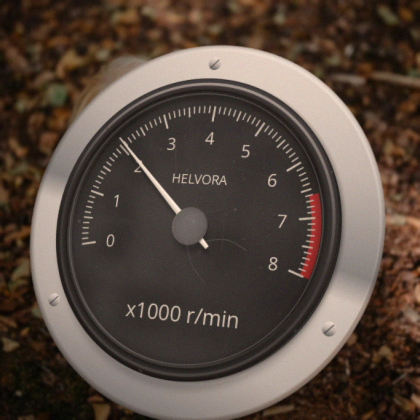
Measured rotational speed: 2100 rpm
